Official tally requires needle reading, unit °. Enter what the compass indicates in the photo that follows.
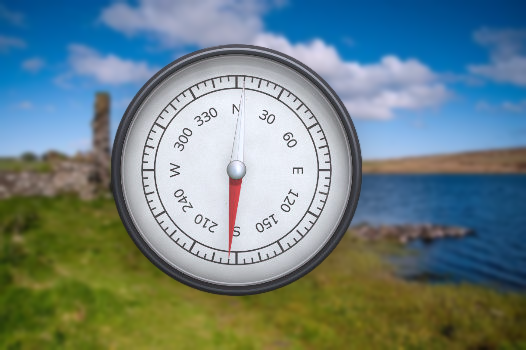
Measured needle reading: 185 °
